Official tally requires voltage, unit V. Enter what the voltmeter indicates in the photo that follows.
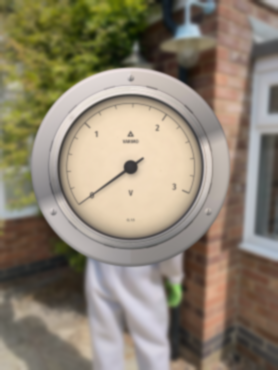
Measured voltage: 0 V
